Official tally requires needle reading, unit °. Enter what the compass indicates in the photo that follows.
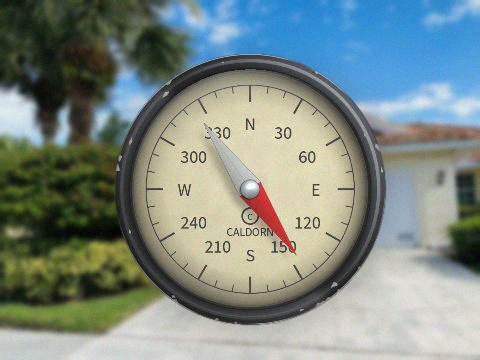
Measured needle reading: 145 °
